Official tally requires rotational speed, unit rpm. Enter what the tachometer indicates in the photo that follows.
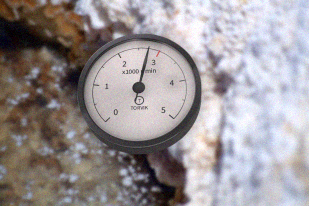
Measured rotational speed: 2750 rpm
